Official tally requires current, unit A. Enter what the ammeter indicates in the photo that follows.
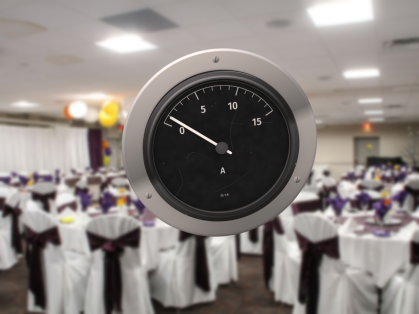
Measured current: 1 A
